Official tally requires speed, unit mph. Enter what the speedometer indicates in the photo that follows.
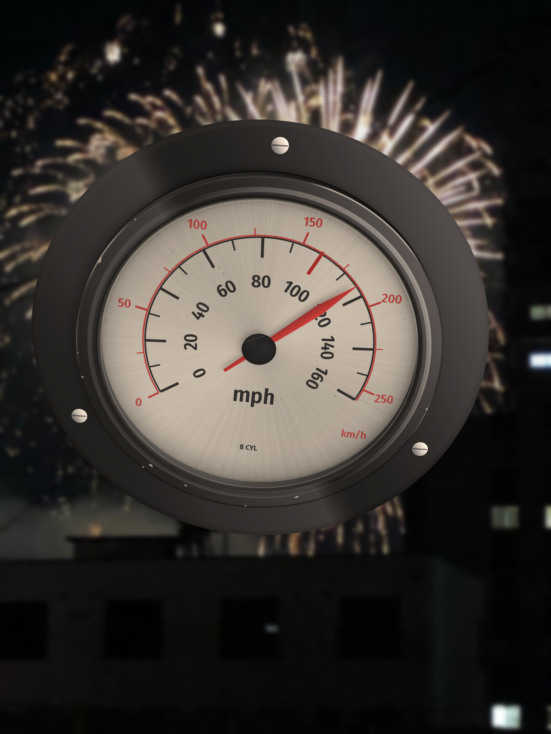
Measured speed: 115 mph
